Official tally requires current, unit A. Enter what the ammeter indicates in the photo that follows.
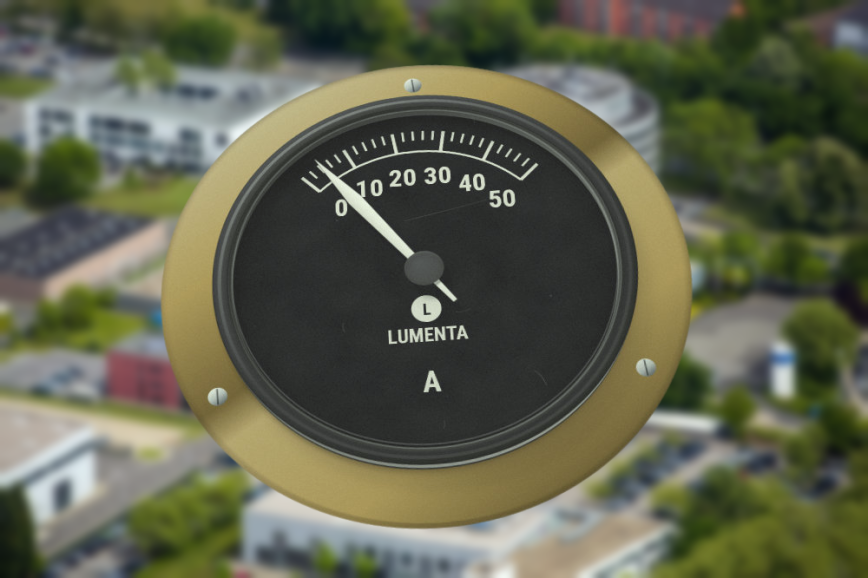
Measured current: 4 A
